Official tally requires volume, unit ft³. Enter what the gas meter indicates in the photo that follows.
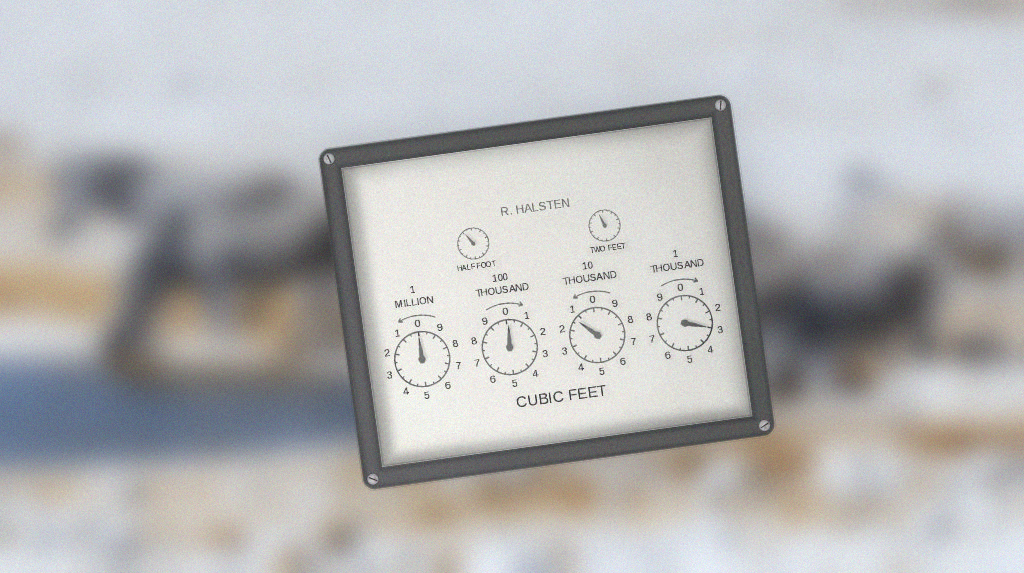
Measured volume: 1300 ft³
